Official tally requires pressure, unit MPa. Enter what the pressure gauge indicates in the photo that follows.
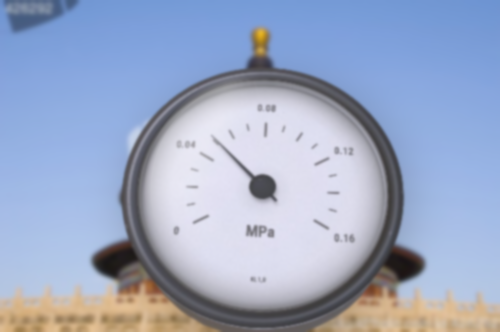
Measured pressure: 0.05 MPa
